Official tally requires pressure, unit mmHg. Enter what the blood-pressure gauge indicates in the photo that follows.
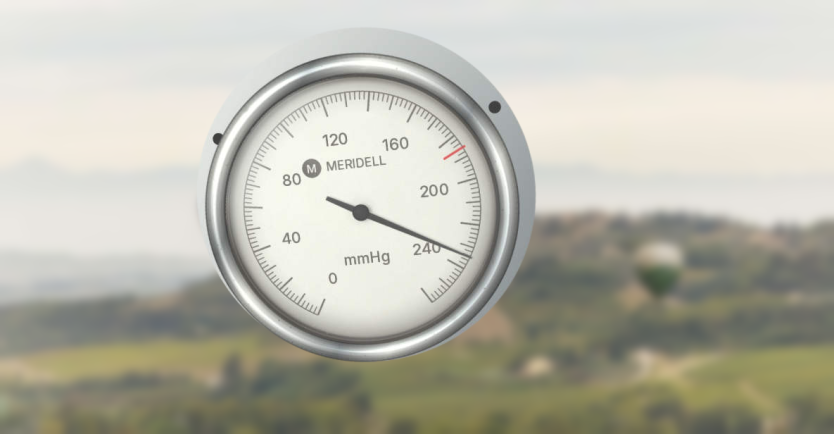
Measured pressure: 234 mmHg
